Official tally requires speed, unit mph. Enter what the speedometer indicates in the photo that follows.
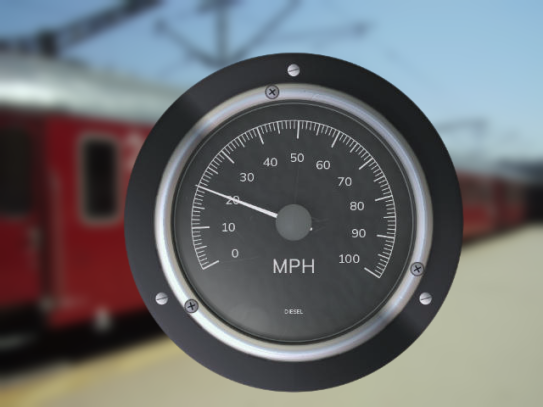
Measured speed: 20 mph
